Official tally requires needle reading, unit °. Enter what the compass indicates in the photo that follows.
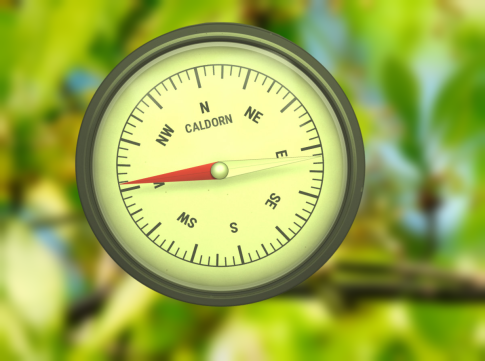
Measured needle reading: 275 °
